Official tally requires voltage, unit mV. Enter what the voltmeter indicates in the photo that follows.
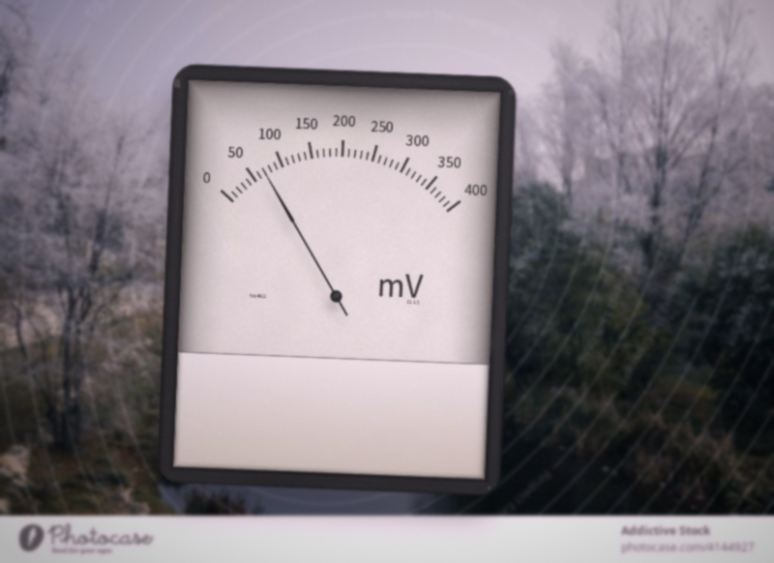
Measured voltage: 70 mV
